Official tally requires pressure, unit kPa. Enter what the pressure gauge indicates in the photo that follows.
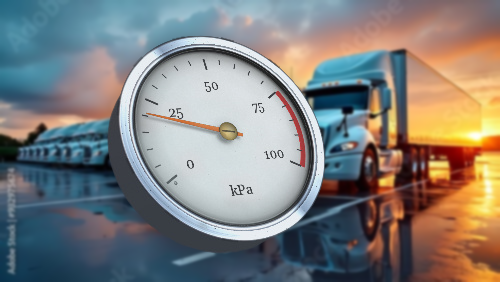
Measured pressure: 20 kPa
